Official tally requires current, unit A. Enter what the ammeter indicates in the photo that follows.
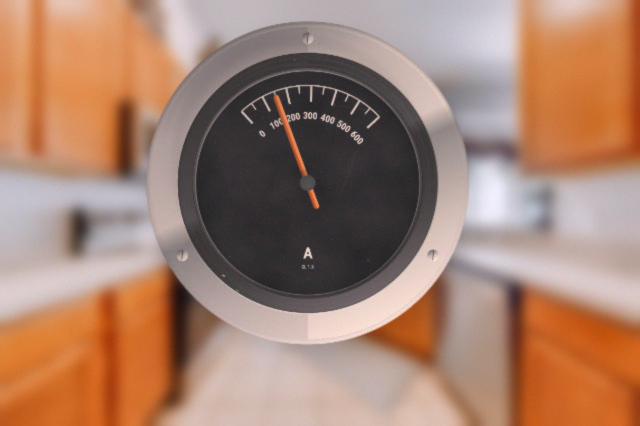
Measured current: 150 A
